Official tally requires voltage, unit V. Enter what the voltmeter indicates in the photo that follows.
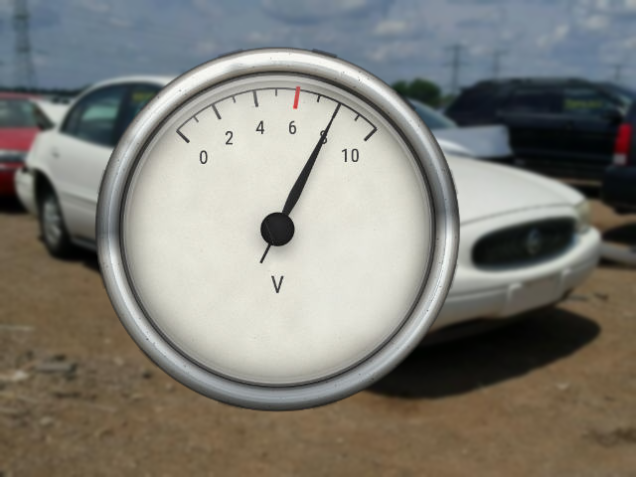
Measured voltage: 8 V
